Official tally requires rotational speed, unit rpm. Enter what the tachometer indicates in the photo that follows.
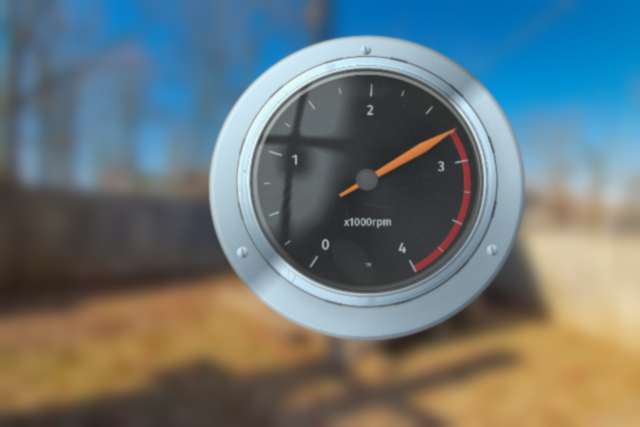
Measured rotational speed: 2750 rpm
